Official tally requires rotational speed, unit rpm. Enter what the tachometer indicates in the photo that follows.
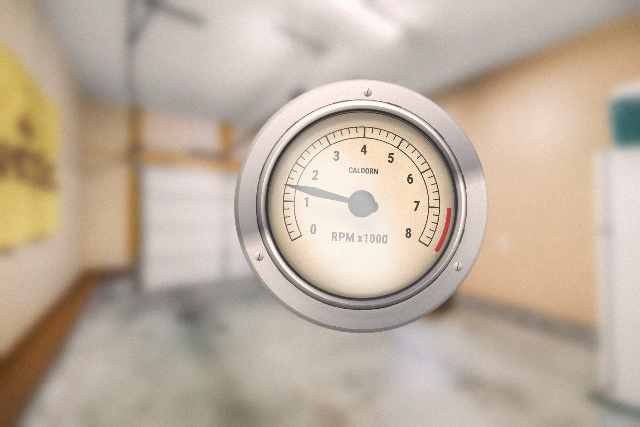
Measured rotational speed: 1400 rpm
